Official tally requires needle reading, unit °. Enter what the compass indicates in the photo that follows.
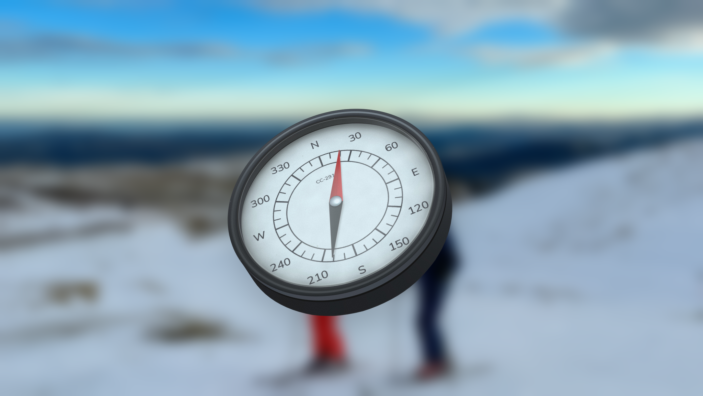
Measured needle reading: 20 °
